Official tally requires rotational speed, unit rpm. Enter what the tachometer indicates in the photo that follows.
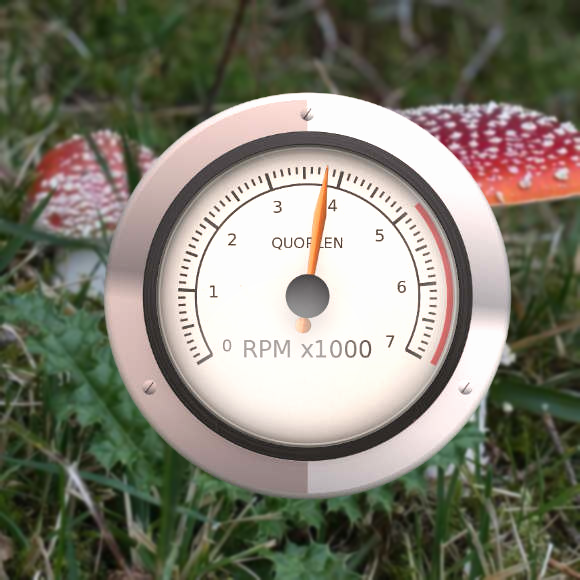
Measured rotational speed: 3800 rpm
